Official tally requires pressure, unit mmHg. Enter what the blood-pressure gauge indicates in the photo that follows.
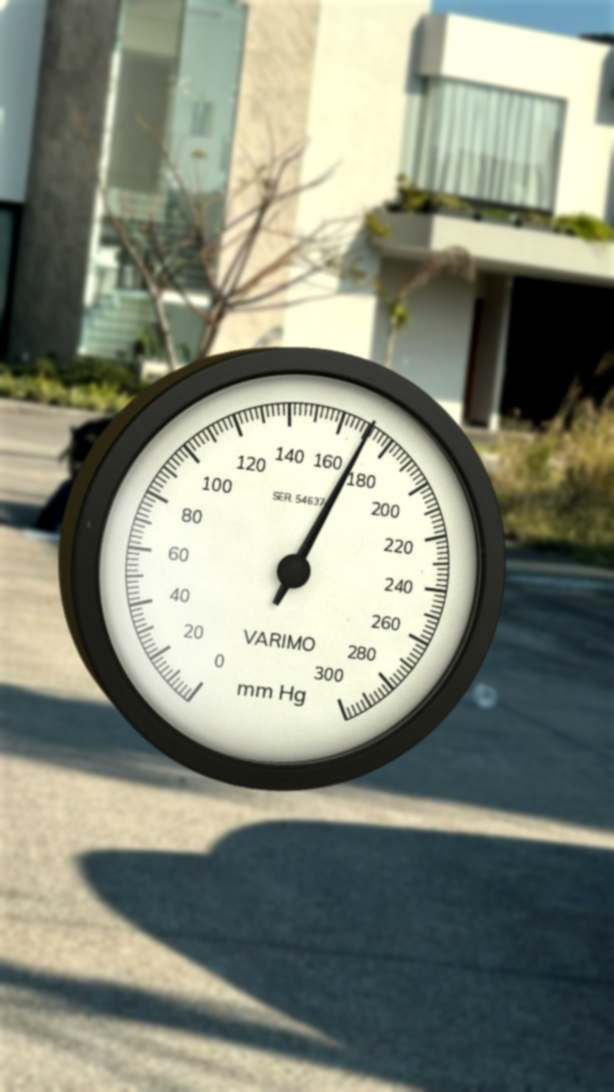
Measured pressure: 170 mmHg
